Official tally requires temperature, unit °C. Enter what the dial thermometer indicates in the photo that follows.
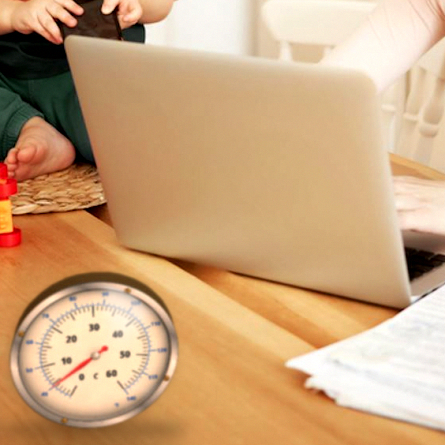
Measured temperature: 5 °C
